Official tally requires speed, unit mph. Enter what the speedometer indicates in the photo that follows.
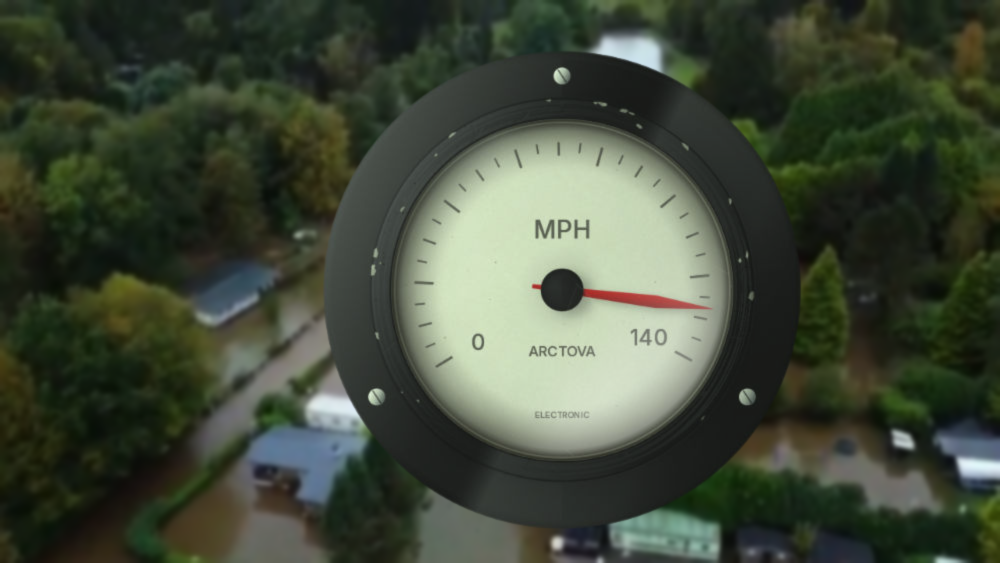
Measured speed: 127.5 mph
